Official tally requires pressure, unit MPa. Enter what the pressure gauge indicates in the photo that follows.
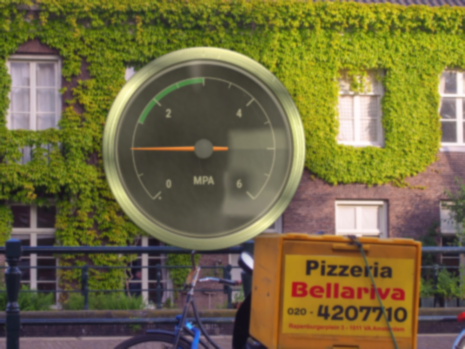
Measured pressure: 1 MPa
